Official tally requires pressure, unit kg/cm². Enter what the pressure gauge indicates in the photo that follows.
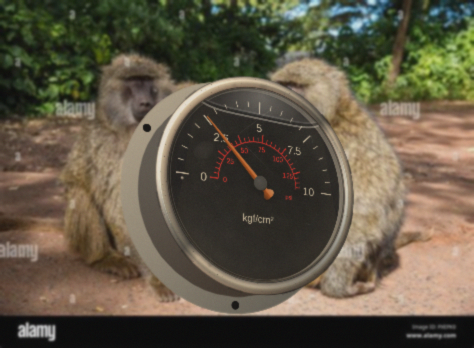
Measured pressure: 2.5 kg/cm²
